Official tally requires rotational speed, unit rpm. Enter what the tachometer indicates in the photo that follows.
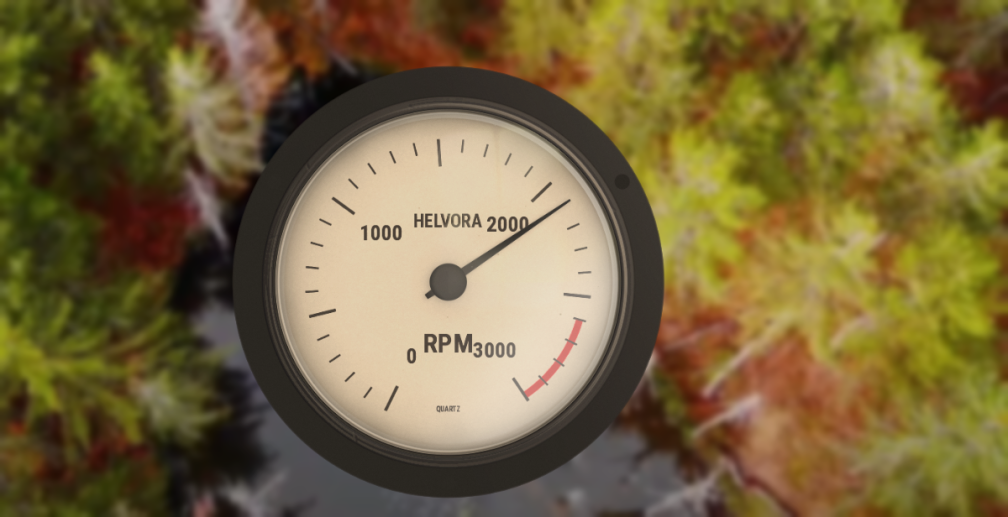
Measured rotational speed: 2100 rpm
